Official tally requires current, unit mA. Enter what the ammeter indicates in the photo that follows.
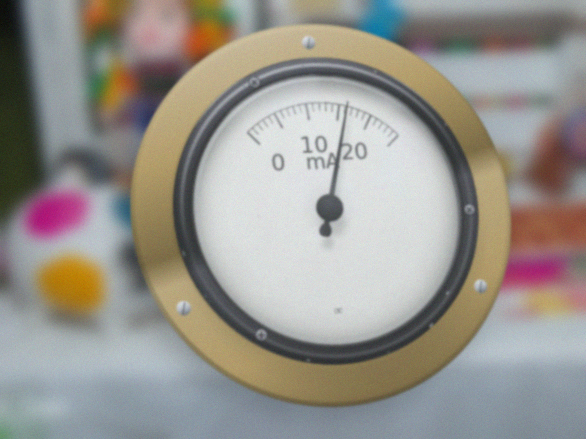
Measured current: 16 mA
